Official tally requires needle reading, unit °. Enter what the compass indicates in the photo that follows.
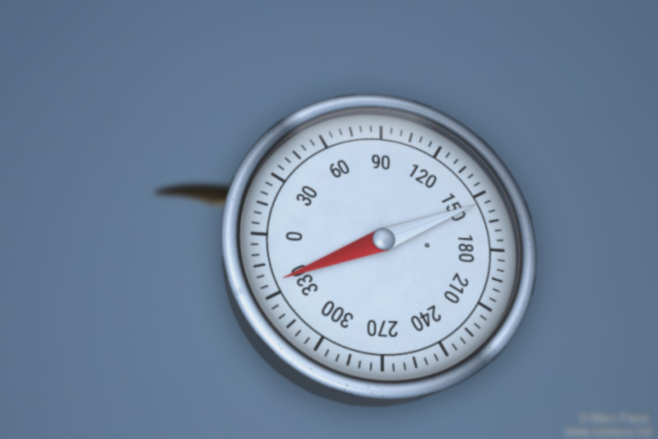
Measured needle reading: 335 °
